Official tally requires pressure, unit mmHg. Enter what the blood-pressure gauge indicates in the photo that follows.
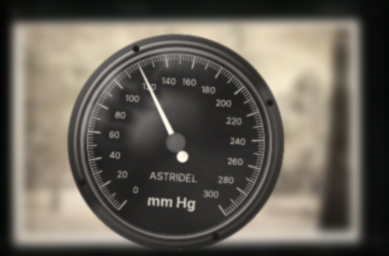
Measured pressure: 120 mmHg
